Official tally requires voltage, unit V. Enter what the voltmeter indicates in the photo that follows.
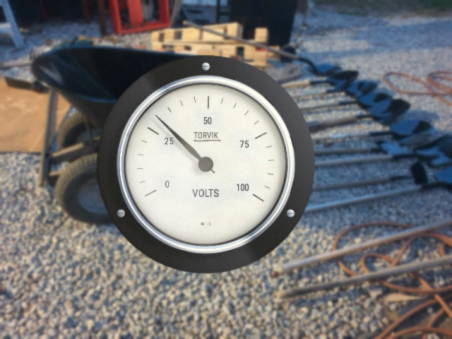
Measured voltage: 30 V
